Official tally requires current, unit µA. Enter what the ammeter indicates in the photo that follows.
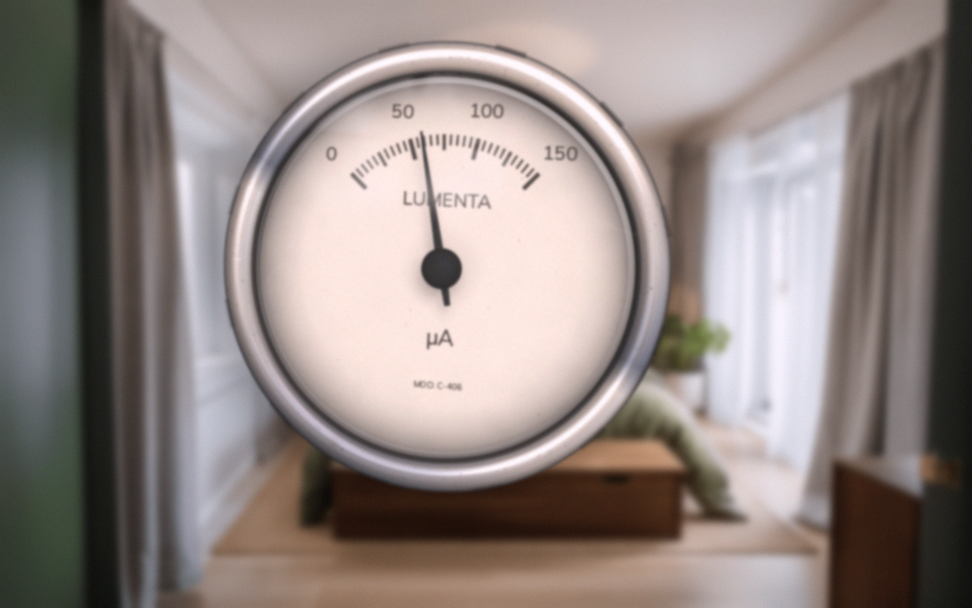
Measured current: 60 µA
